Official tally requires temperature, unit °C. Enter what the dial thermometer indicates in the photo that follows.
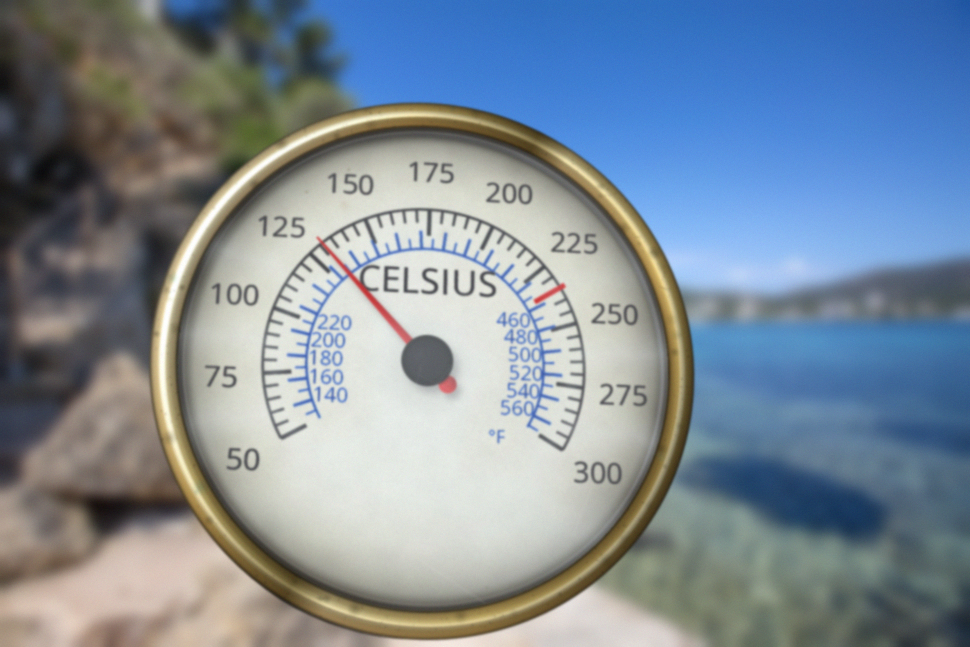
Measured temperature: 130 °C
